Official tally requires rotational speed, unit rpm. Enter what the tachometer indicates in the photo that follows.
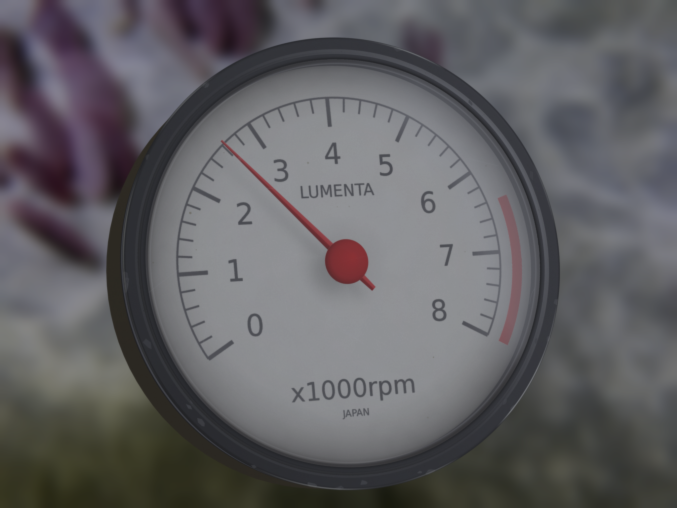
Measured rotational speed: 2600 rpm
